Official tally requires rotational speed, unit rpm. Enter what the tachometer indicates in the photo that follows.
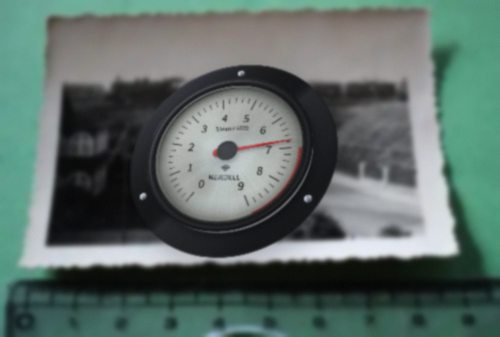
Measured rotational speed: 6800 rpm
